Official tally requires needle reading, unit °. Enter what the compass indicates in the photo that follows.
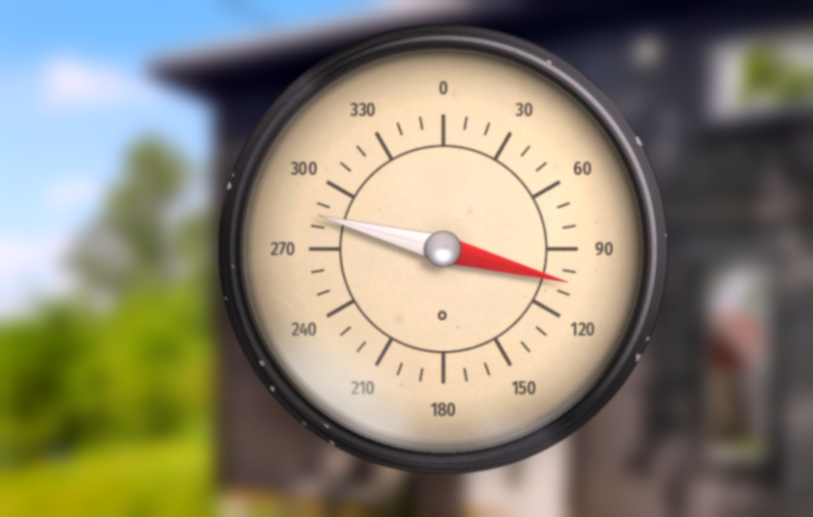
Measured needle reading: 105 °
